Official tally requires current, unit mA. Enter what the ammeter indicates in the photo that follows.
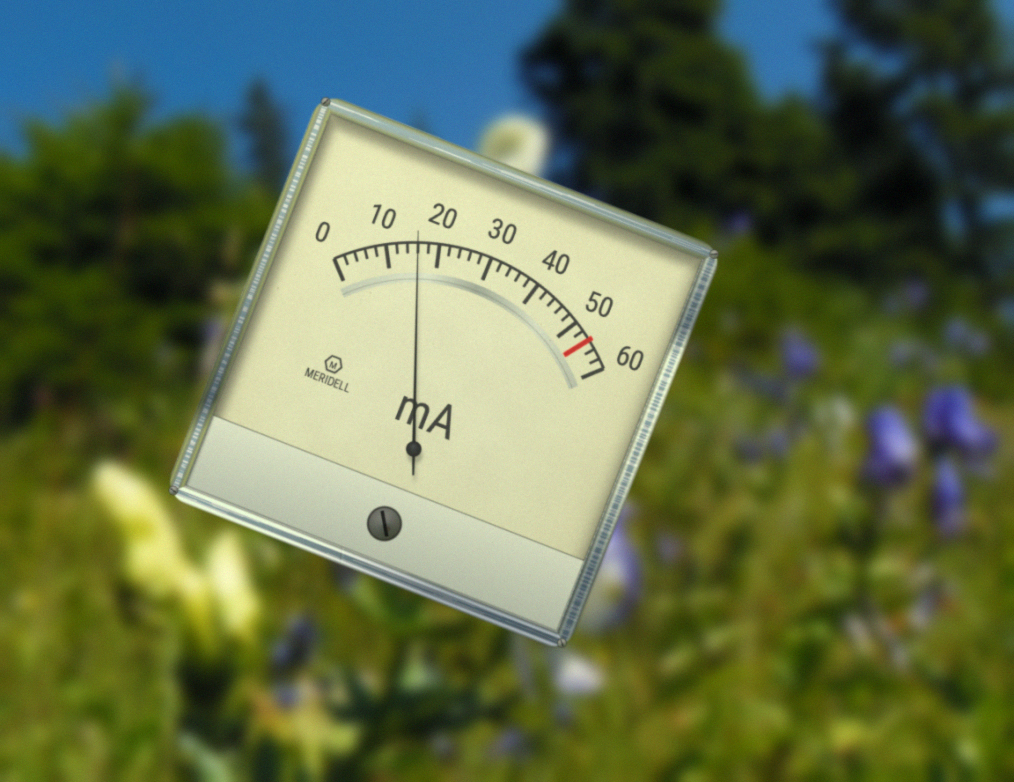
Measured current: 16 mA
